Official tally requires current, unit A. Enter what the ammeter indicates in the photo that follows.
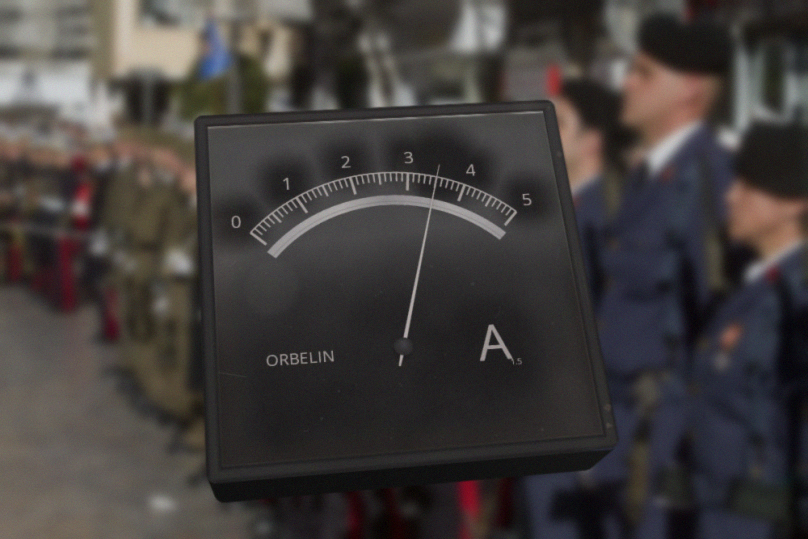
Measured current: 3.5 A
